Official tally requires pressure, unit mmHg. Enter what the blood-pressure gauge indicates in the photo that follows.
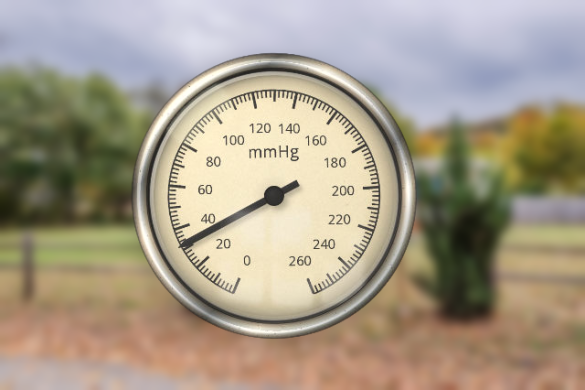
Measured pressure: 32 mmHg
